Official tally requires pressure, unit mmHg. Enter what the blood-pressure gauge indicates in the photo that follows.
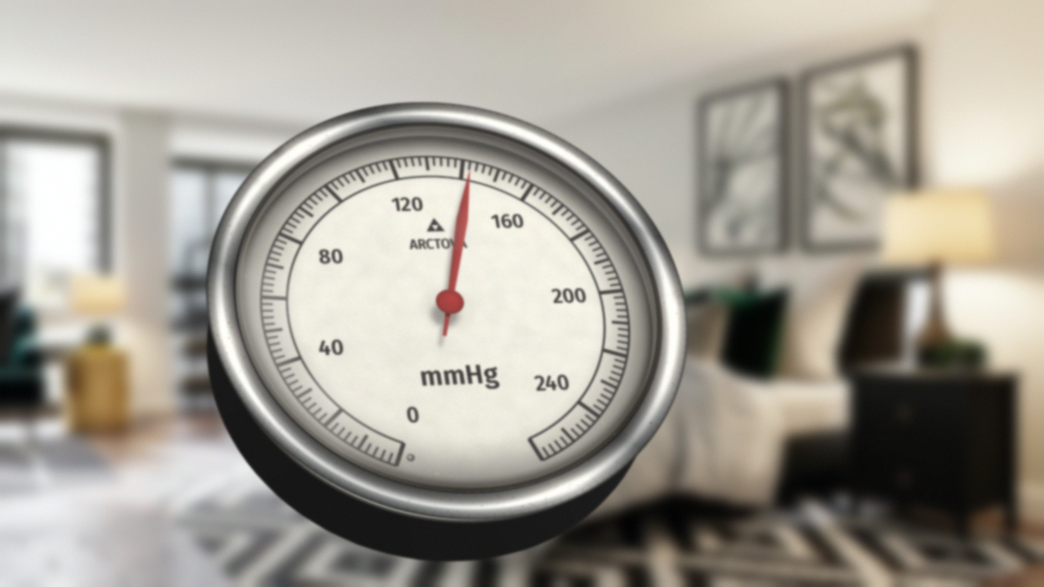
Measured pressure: 142 mmHg
